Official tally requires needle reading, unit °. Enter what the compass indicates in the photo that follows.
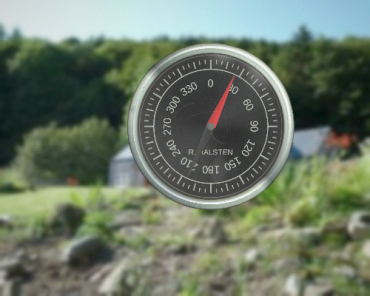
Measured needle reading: 25 °
